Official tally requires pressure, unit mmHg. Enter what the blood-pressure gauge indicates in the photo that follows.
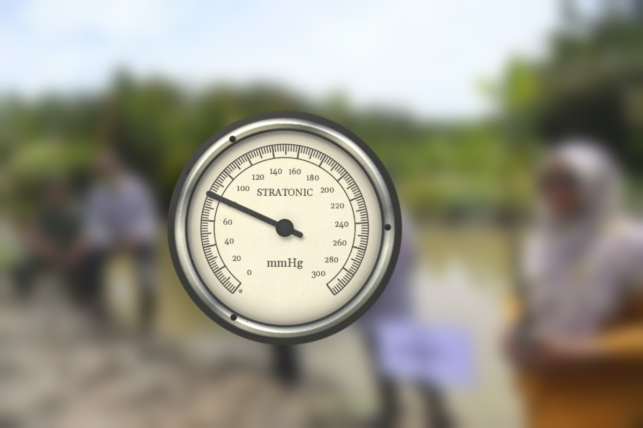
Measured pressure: 80 mmHg
